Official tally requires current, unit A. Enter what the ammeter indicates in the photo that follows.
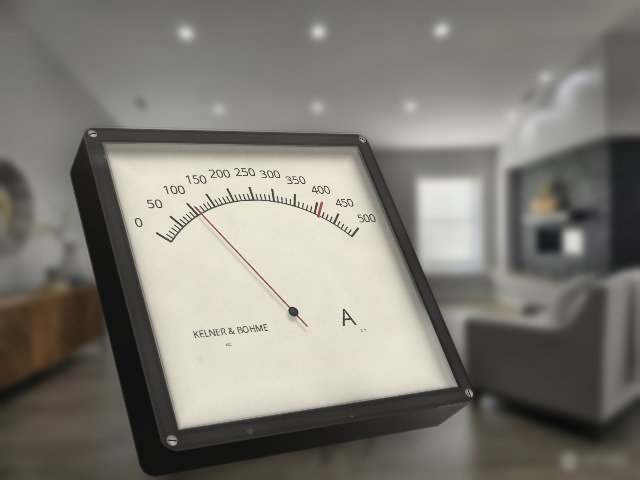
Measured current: 100 A
